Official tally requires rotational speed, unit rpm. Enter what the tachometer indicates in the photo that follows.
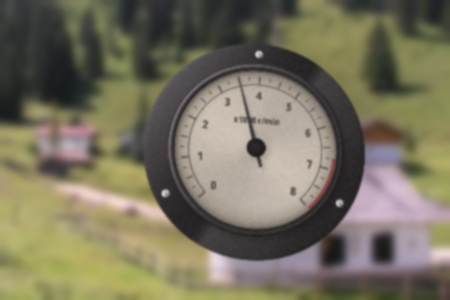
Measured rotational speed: 3500 rpm
